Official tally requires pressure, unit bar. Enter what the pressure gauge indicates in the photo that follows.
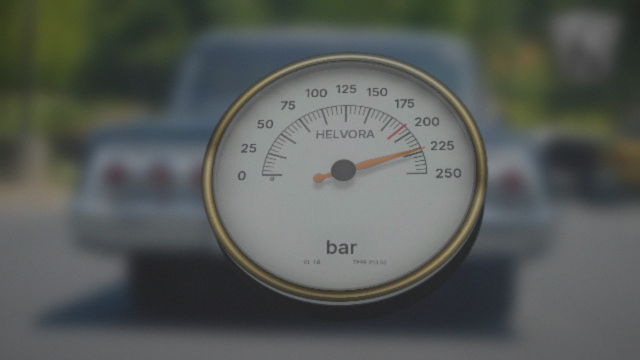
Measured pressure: 225 bar
